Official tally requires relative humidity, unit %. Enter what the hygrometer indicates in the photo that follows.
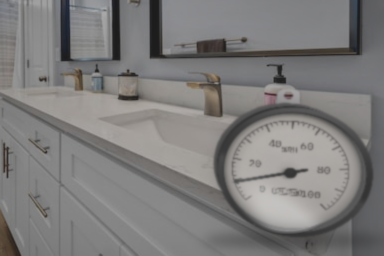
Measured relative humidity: 10 %
